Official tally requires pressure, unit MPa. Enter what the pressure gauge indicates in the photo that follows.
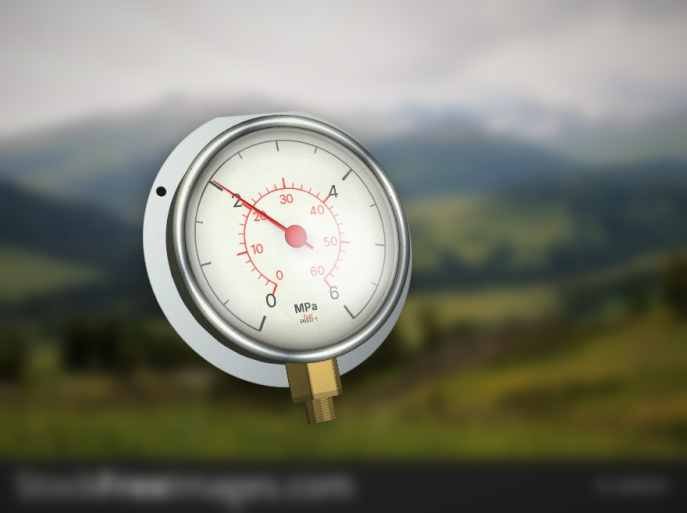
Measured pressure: 2 MPa
